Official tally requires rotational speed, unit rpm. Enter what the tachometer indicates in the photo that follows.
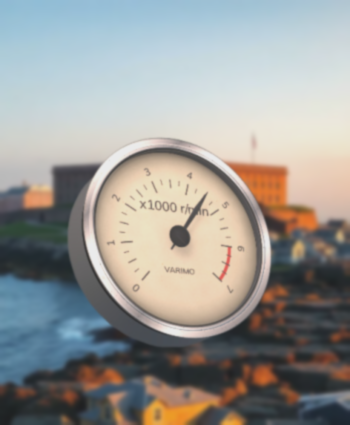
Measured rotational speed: 4500 rpm
